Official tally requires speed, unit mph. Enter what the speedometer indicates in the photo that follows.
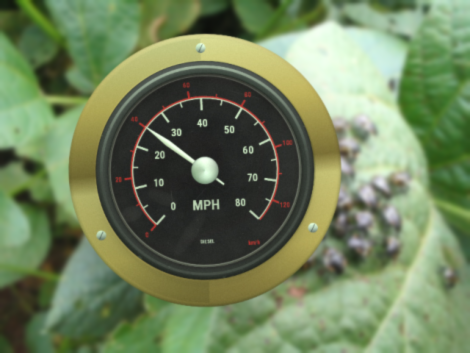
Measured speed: 25 mph
